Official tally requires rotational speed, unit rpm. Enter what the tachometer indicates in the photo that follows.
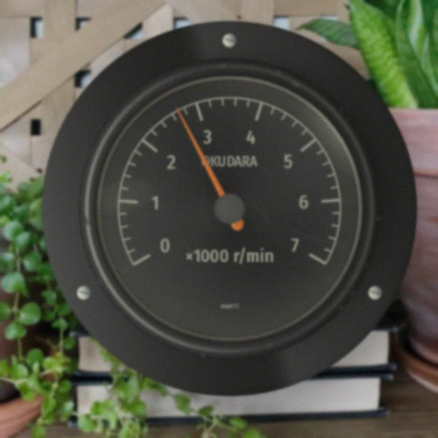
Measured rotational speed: 2700 rpm
